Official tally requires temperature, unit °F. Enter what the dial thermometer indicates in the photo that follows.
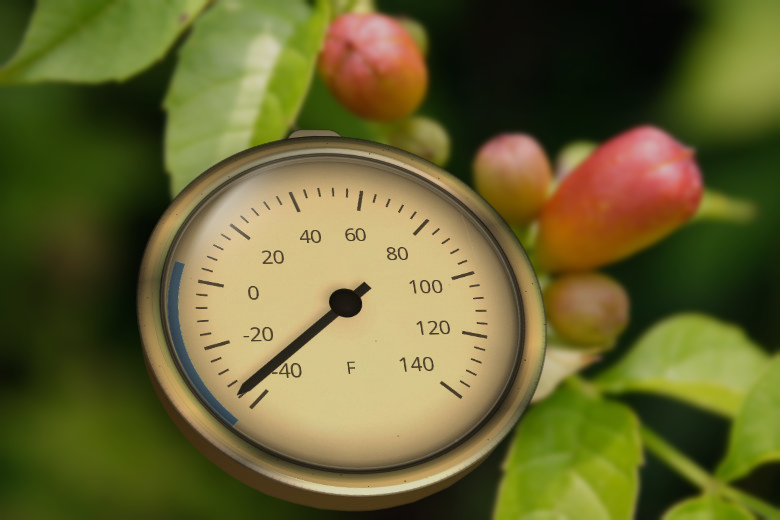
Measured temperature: -36 °F
